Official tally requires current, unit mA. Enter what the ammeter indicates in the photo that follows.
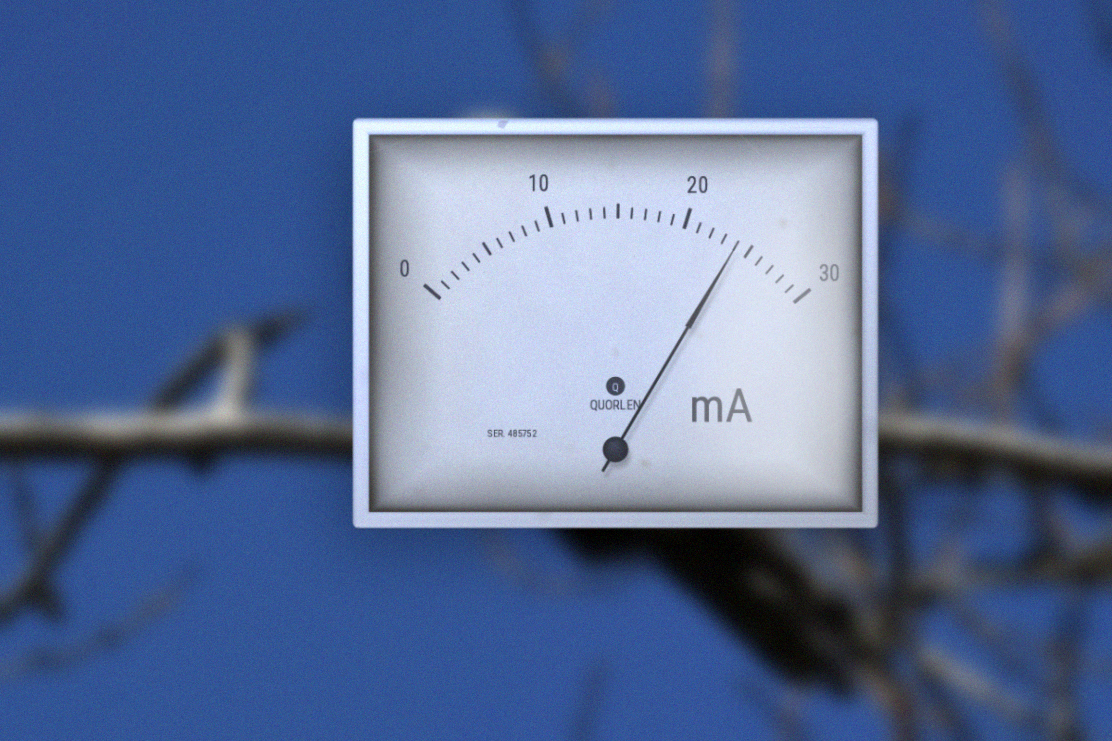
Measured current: 24 mA
